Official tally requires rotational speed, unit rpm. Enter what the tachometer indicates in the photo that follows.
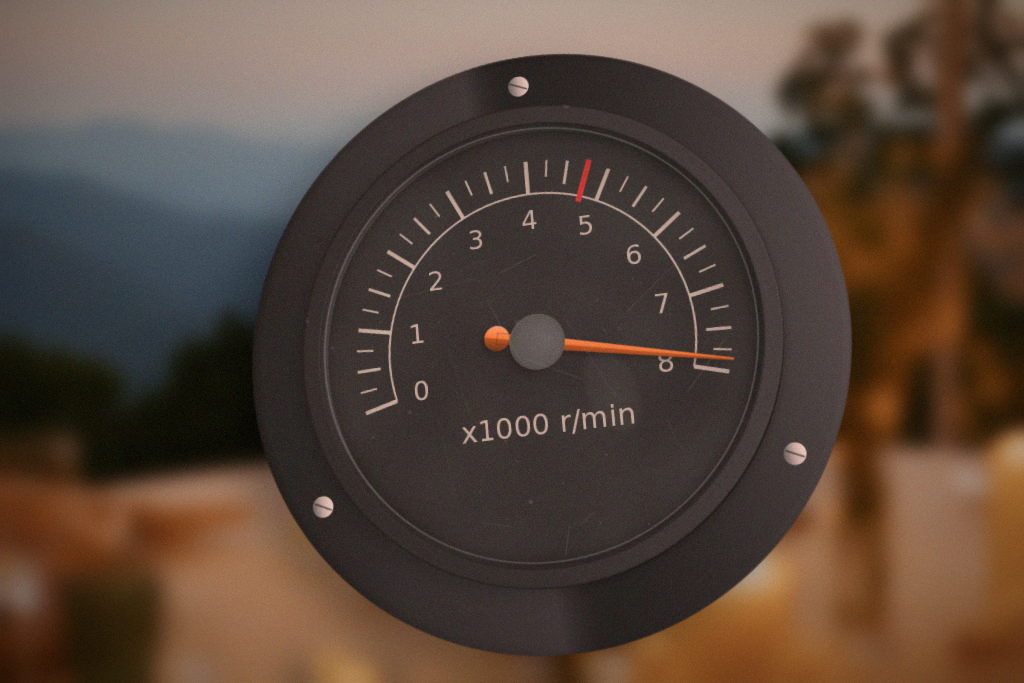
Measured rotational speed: 7875 rpm
